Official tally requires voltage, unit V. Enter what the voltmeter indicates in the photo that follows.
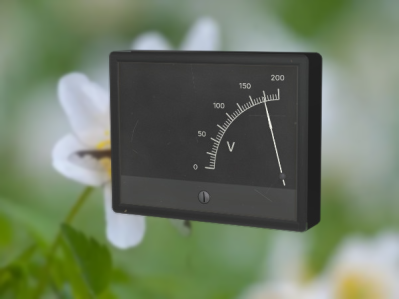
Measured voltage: 175 V
